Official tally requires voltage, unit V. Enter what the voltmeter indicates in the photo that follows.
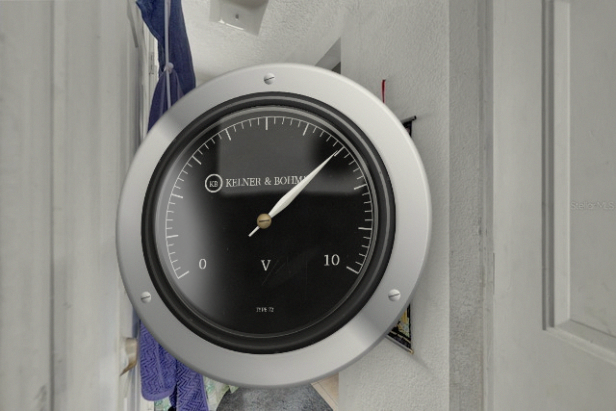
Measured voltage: 7 V
